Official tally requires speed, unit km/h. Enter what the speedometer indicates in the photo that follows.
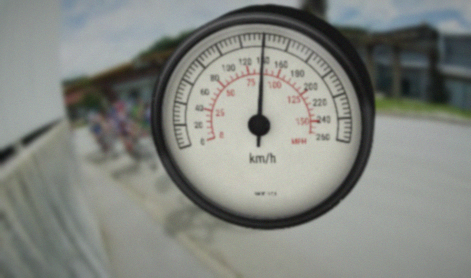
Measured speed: 140 km/h
